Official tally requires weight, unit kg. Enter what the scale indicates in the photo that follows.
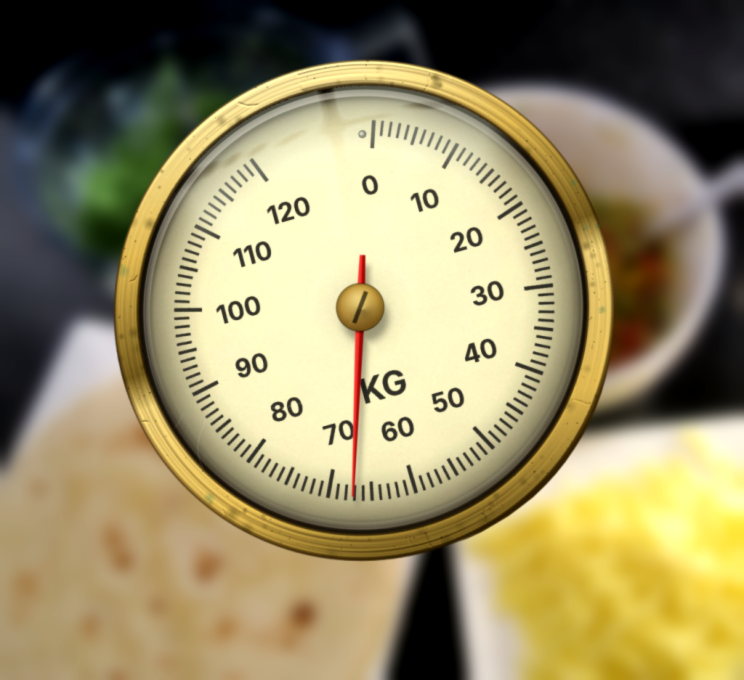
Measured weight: 67 kg
